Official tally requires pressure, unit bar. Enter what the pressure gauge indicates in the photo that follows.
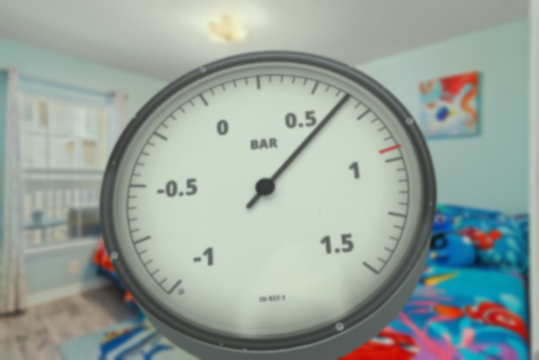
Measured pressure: 0.65 bar
